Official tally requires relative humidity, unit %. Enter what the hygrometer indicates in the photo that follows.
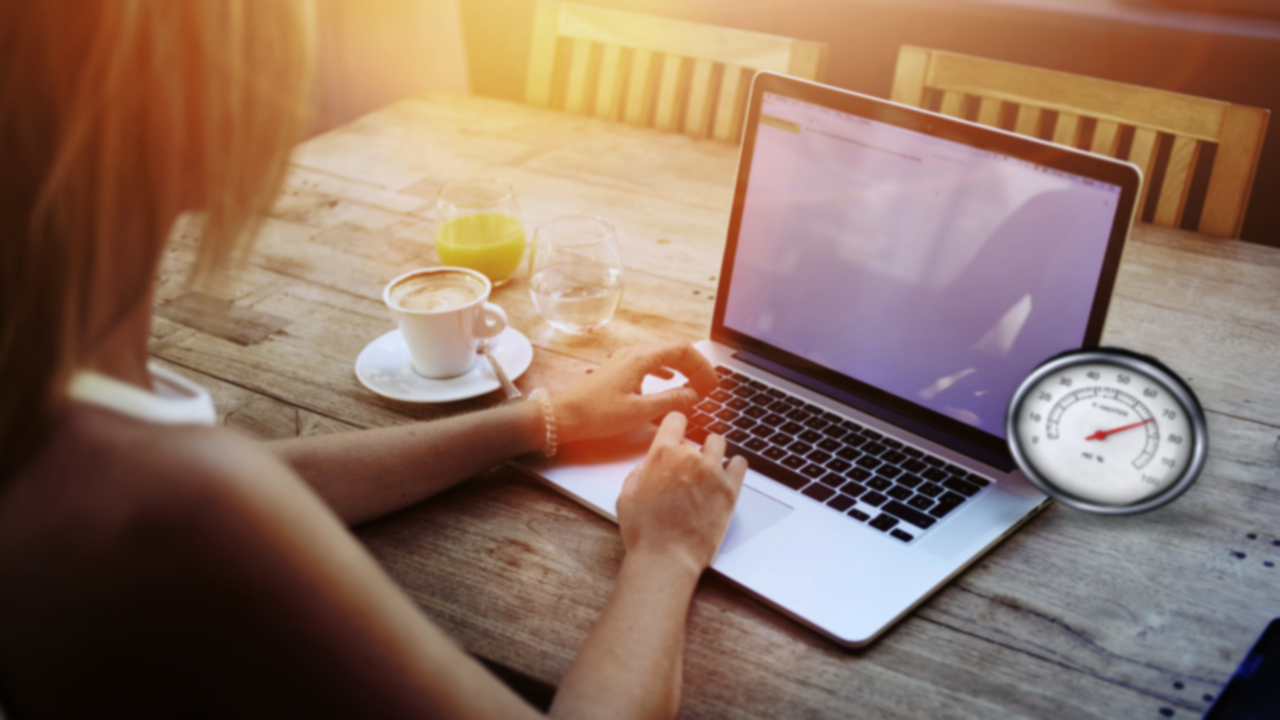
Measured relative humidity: 70 %
